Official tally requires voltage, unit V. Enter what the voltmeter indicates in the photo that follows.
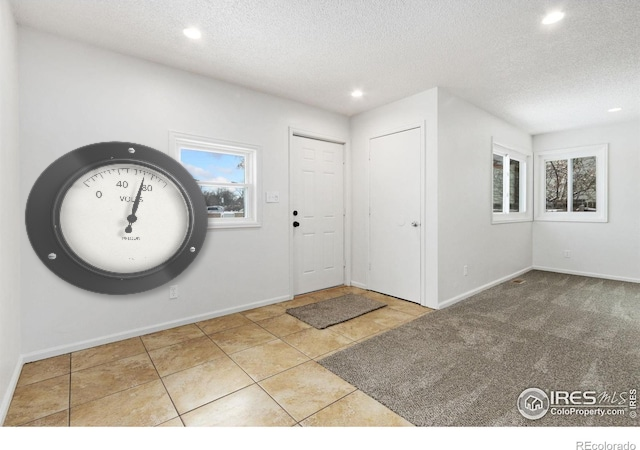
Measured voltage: 70 V
